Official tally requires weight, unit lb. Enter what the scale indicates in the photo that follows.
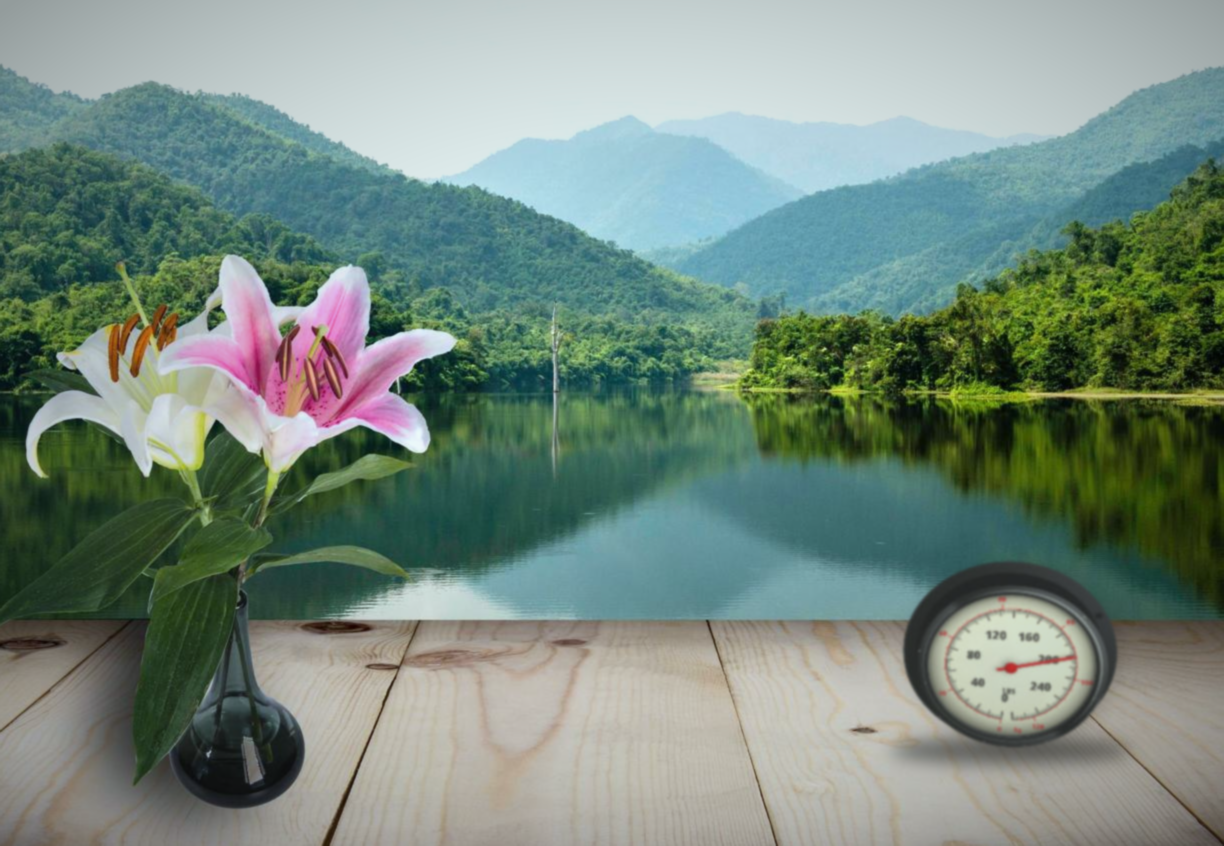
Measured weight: 200 lb
